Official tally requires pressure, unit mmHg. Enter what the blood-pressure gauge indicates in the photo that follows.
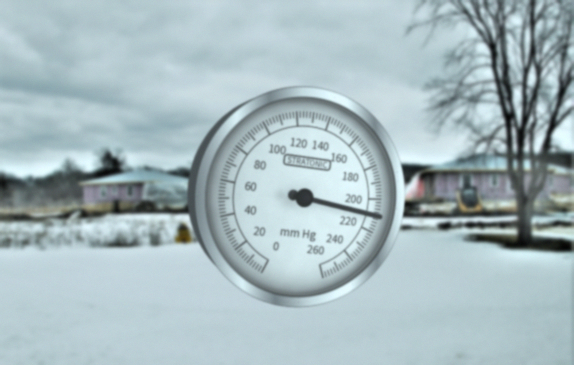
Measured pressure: 210 mmHg
